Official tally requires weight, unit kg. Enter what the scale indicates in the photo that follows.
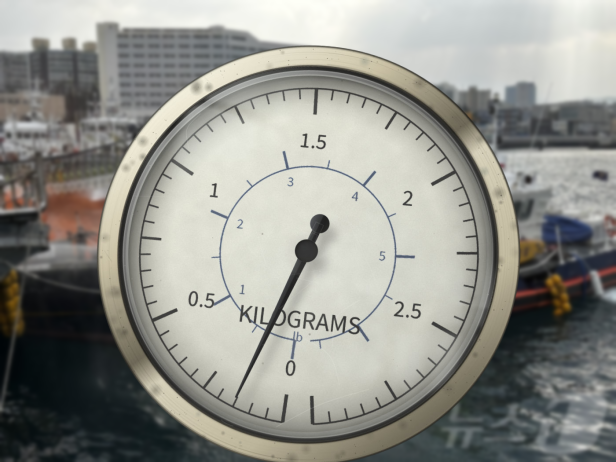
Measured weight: 0.15 kg
